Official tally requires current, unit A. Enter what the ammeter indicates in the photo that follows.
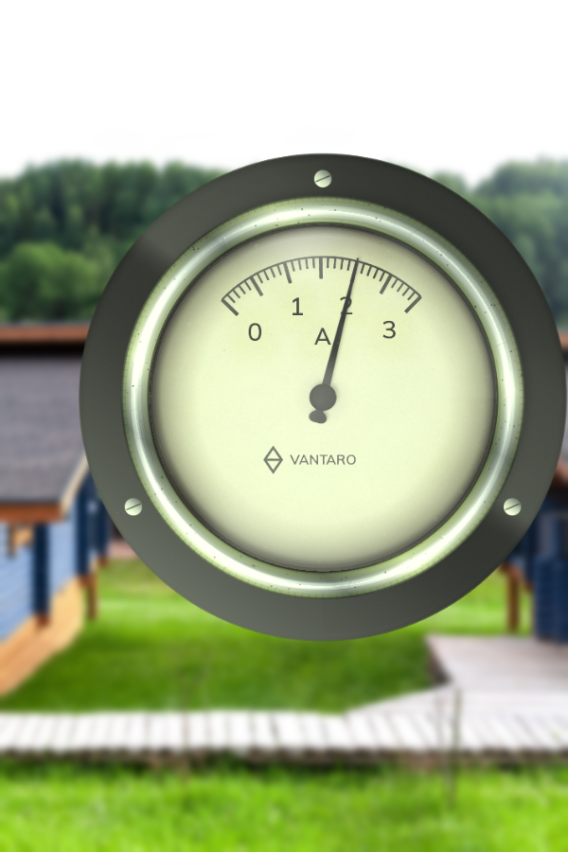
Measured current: 2 A
